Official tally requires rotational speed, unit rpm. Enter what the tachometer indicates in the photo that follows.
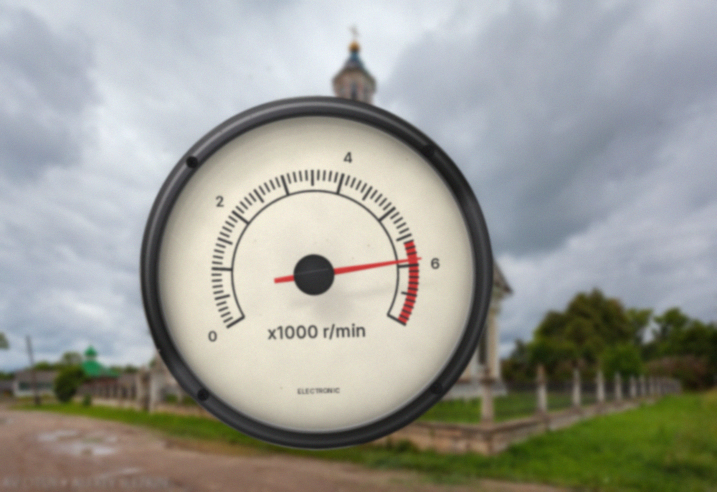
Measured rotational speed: 5900 rpm
